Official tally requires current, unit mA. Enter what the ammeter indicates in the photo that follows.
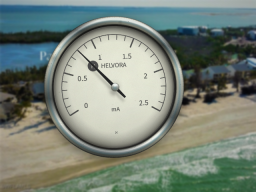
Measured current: 0.8 mA
